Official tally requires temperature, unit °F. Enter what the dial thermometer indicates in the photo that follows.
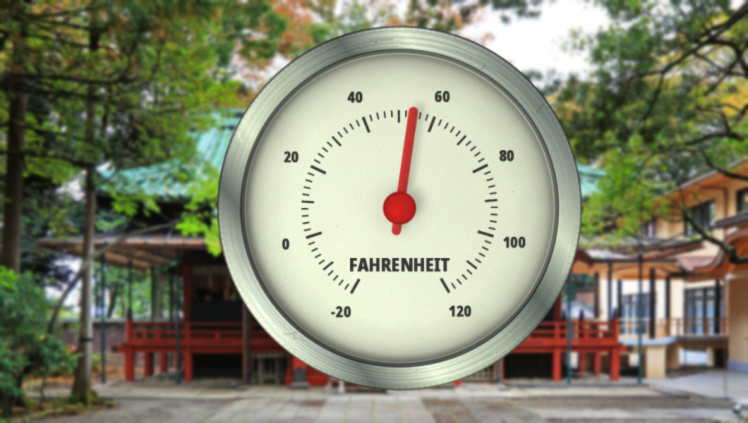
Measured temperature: 54 °F
